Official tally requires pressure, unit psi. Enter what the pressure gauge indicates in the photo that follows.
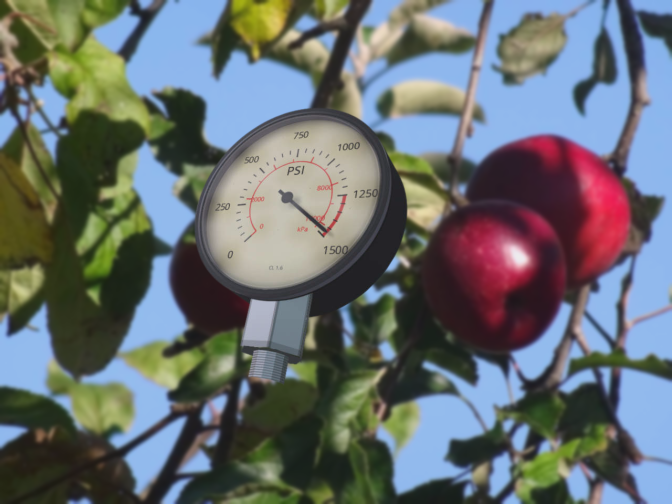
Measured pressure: 1475 psi
